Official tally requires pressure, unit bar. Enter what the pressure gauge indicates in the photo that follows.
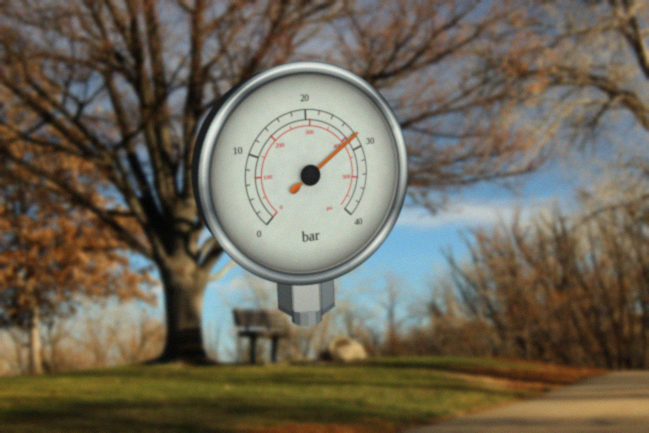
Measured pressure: 28 bar
